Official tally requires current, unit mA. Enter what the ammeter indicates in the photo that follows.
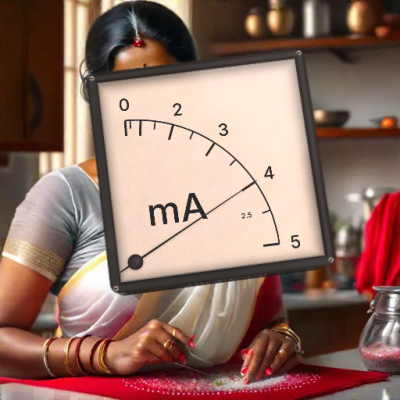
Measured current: 4 mA
